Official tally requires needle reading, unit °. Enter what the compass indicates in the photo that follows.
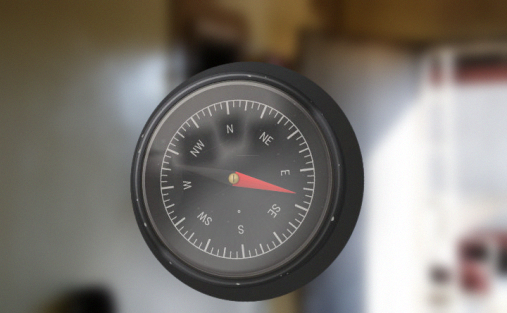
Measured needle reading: 110 °
